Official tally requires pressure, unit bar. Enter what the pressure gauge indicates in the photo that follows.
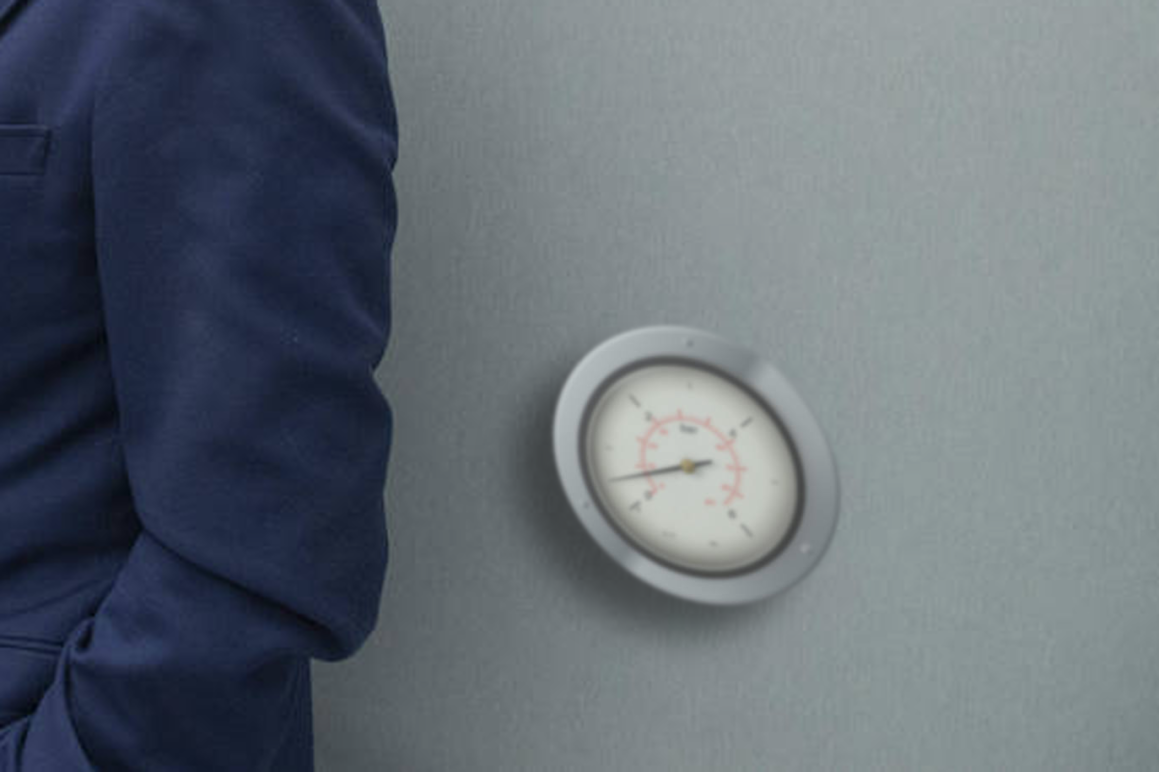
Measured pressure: 0.5 bar
